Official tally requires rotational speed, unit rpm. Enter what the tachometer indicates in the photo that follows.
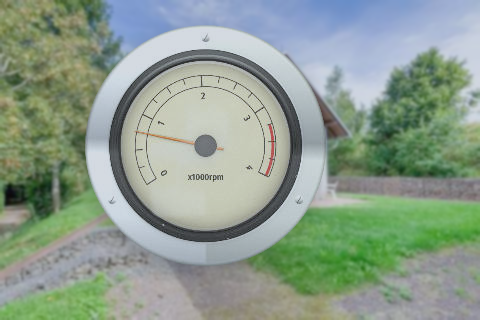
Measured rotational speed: 750 rpm
